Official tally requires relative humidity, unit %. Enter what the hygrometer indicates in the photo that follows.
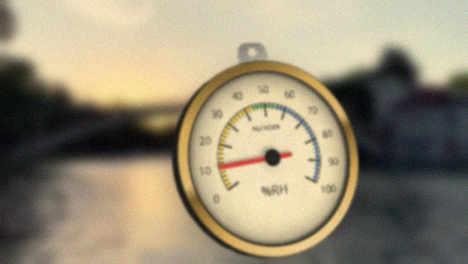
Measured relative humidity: 10 %
